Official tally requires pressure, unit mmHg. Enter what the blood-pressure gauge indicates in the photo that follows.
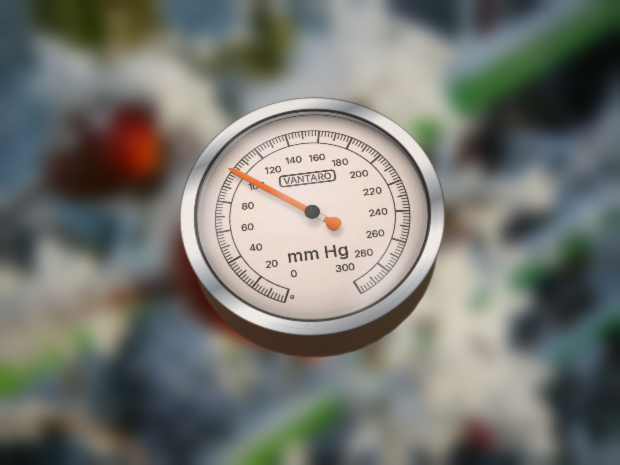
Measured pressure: 100 mmHg
